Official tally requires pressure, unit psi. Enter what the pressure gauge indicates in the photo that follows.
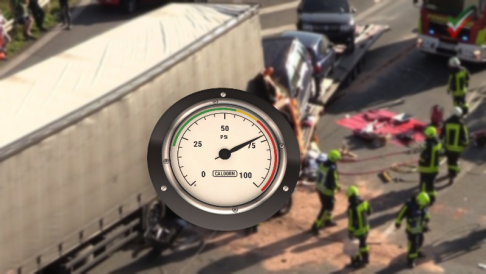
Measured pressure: 72.5 psi
